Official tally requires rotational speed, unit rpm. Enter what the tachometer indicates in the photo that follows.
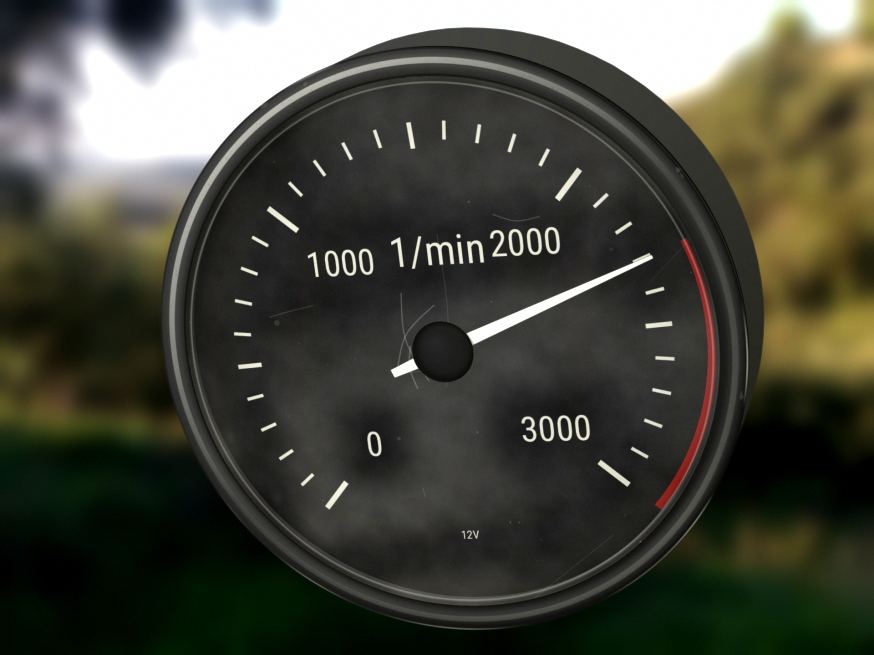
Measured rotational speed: 2300 rpm
